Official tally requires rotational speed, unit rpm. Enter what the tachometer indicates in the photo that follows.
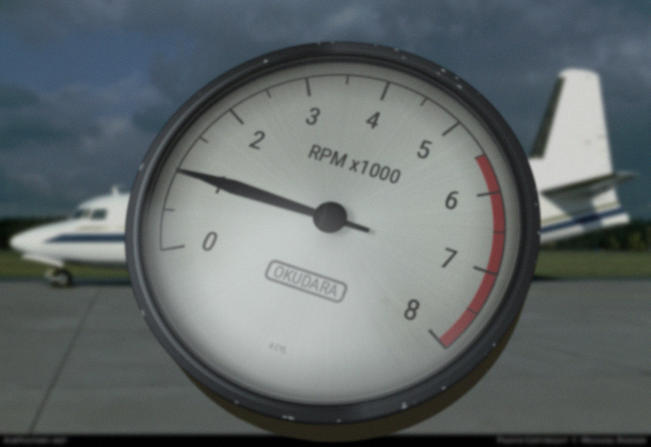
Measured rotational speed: 1000 rpm
